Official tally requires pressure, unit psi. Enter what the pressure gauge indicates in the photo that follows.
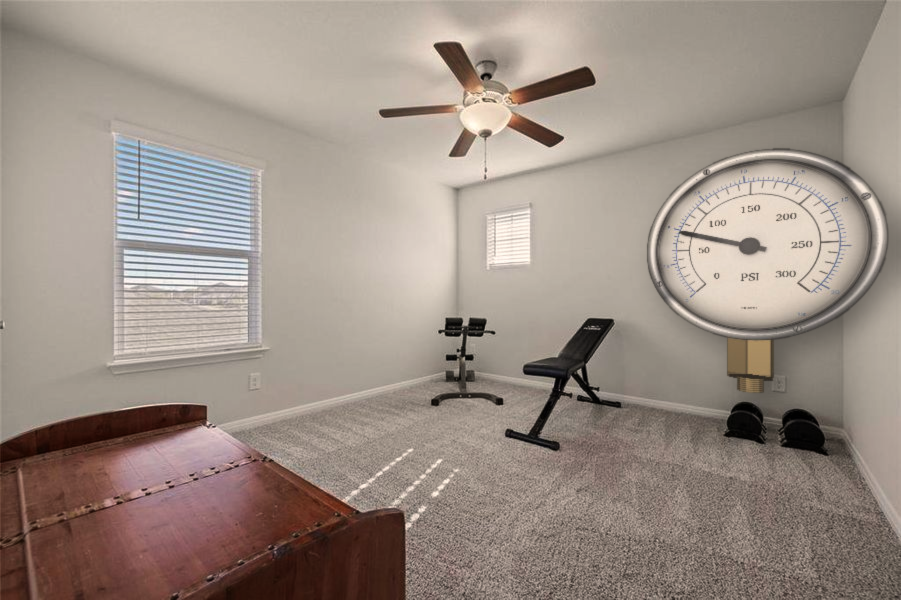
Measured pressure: 70 psi
